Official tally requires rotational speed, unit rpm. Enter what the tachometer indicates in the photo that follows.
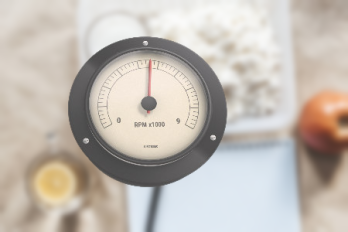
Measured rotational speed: 4600 rpm
